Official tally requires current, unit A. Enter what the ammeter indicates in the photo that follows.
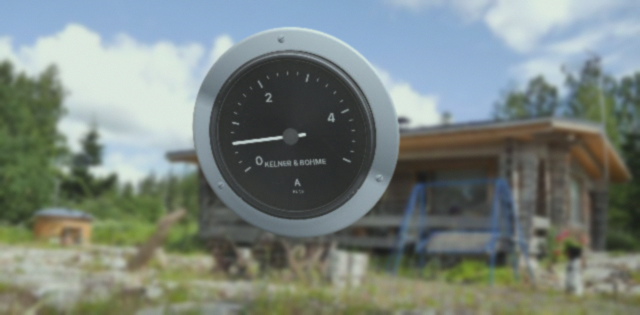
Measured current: 0.6 A
